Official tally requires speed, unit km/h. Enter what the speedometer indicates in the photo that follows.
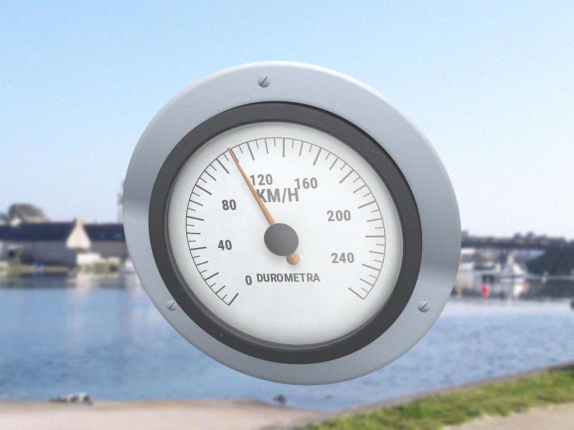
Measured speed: 110 km/h
